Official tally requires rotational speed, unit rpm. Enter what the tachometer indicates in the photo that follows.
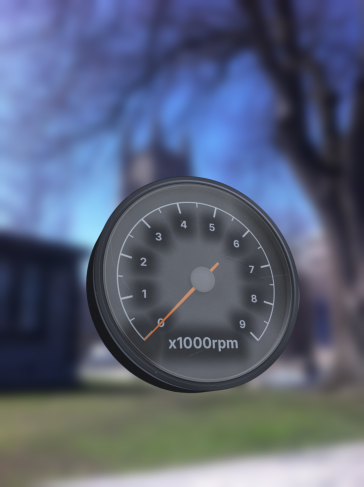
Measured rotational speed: 0 rpm
